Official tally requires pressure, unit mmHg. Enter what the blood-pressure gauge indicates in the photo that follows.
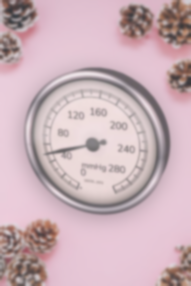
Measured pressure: 50 mmHg
